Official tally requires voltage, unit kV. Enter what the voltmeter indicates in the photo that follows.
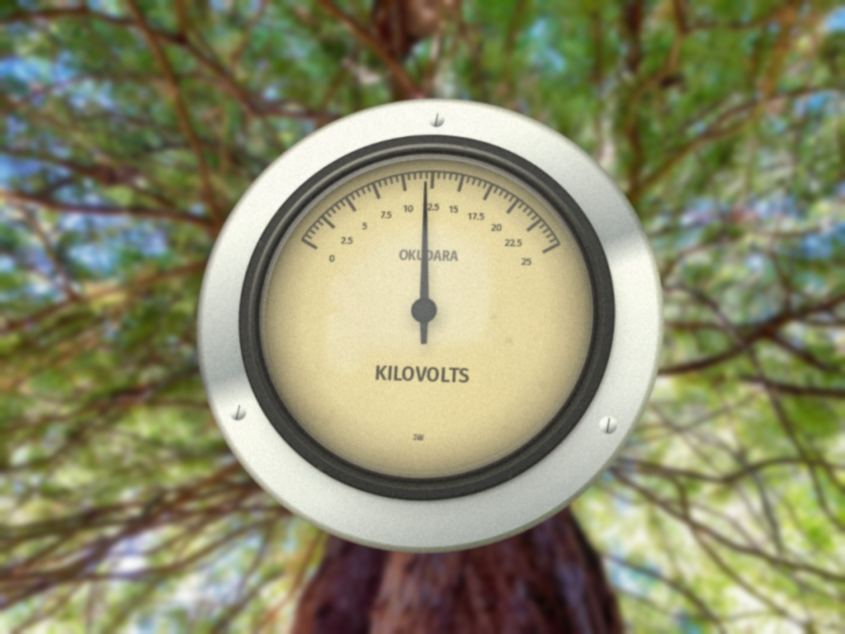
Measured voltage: 12 kV
